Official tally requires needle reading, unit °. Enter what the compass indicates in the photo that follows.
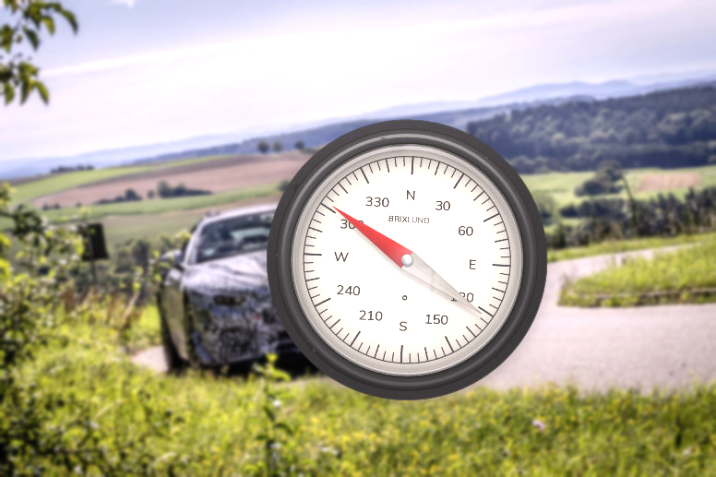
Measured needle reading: 302.5 °
